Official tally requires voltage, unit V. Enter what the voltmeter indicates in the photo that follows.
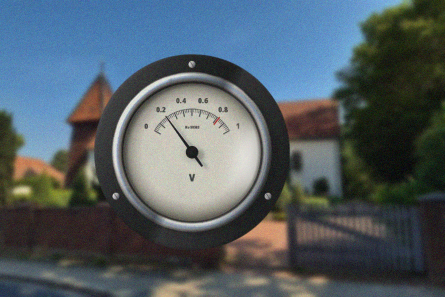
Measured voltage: 0.2 V
